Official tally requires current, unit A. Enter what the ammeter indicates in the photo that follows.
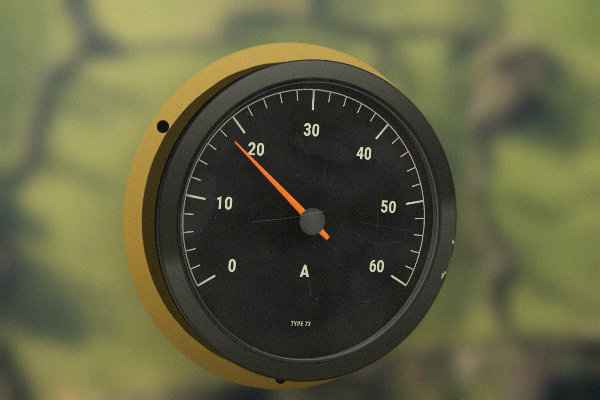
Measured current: 18 A
